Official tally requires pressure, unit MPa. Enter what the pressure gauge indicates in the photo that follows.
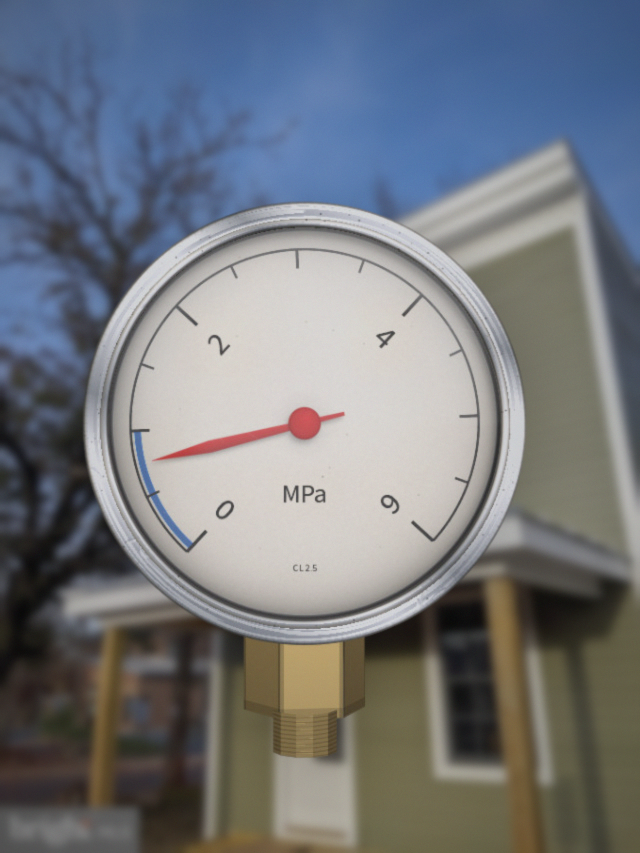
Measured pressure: 0.75 MPa
